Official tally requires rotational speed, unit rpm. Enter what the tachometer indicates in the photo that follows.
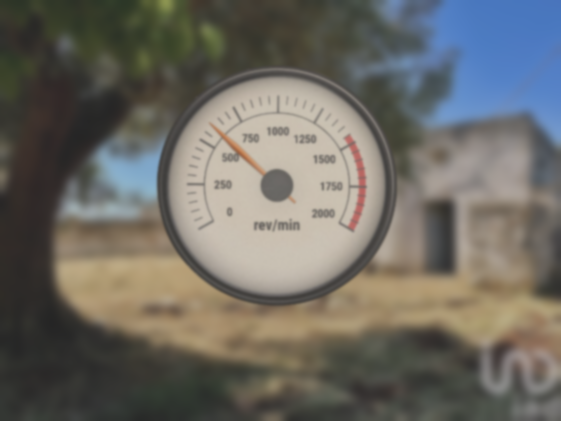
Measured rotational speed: 600 rpm
